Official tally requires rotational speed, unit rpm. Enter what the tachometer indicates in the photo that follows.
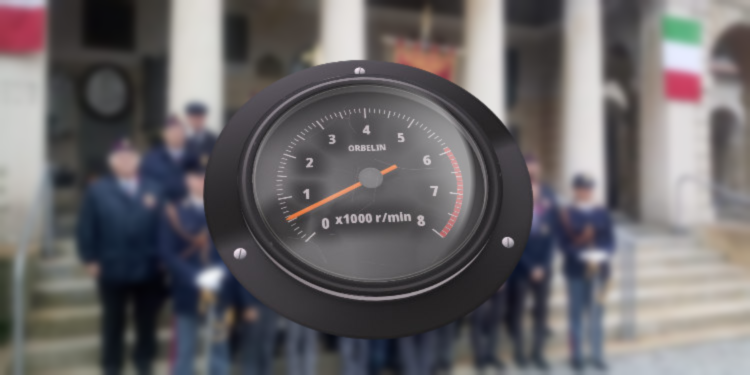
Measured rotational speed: 500 rpm
